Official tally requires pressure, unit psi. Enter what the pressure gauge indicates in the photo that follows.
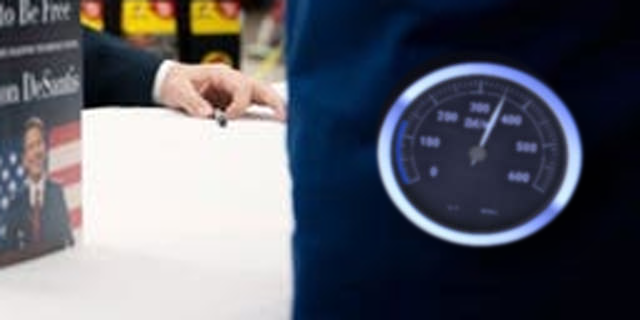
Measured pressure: 350 psi
